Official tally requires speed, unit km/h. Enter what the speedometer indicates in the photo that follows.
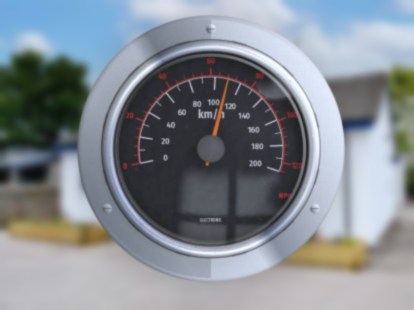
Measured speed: 110 km/h
